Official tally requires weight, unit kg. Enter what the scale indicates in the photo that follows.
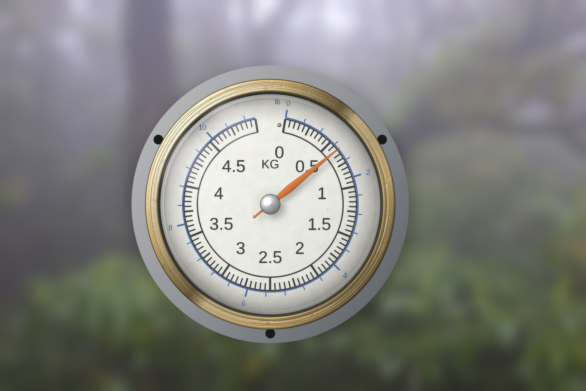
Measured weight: 0.6 kg
